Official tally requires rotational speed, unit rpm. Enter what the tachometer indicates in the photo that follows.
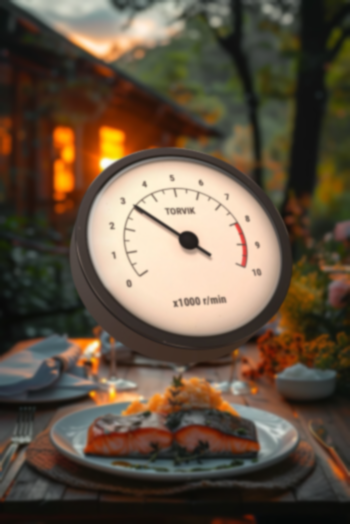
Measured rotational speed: 3000 rpm
